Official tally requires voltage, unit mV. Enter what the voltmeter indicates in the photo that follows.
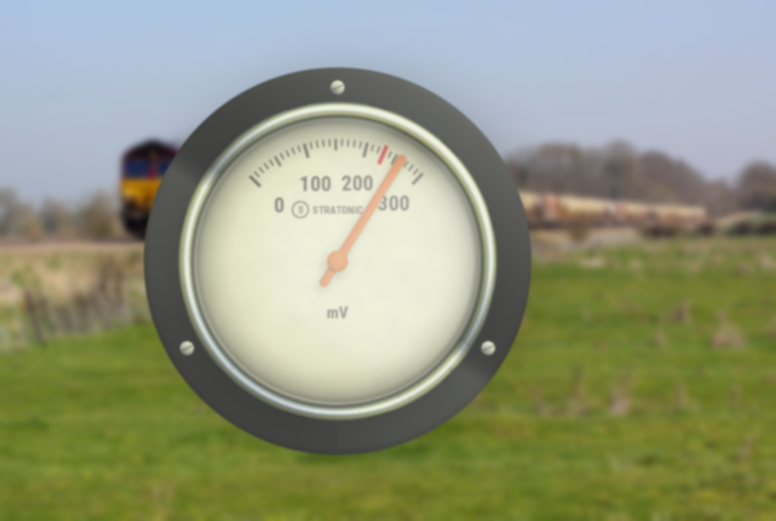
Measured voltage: 260 mV
